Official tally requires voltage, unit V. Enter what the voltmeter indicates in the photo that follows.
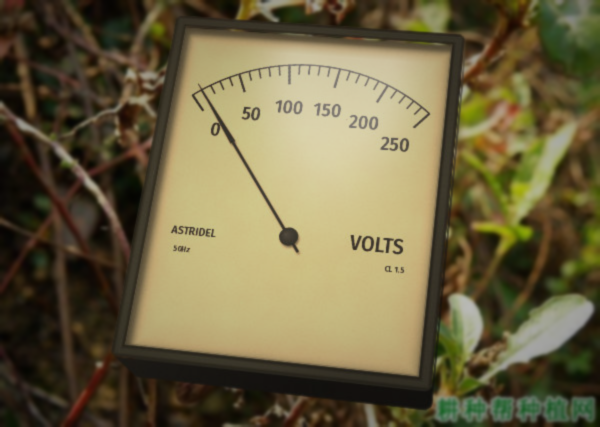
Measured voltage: 10 V
